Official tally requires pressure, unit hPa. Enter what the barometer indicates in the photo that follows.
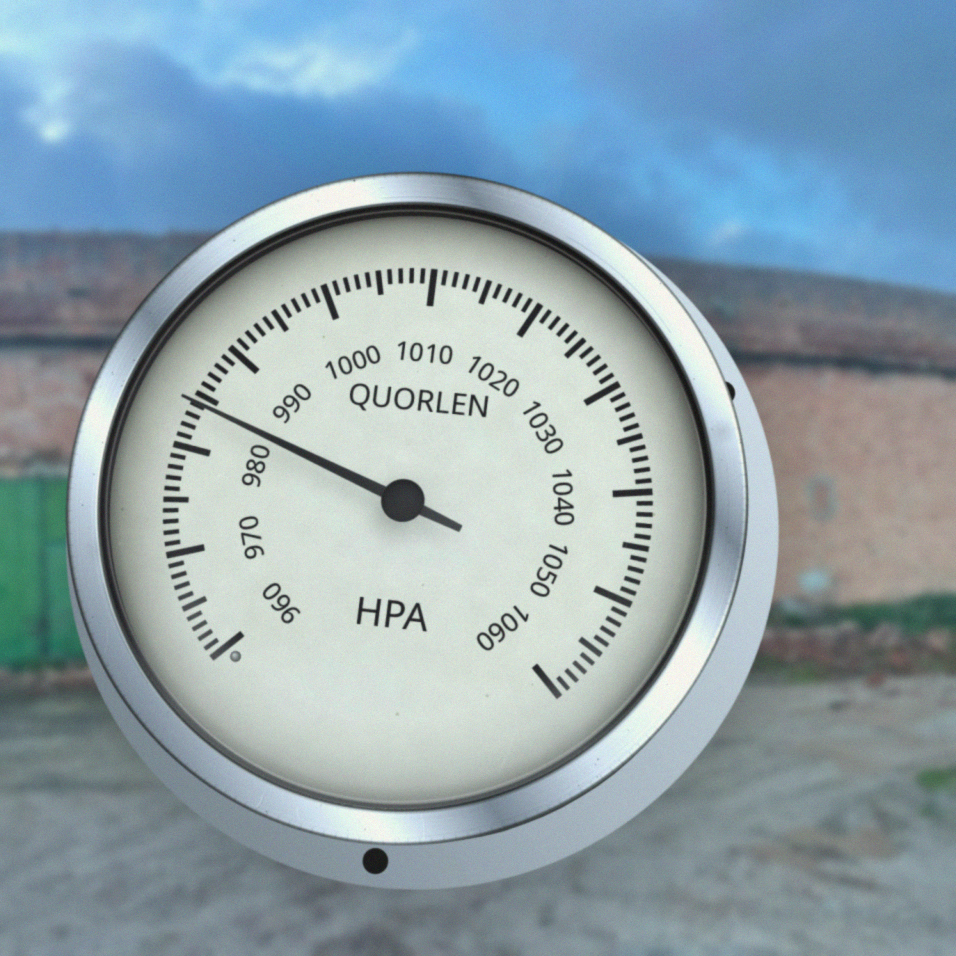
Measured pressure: 984 hPa
